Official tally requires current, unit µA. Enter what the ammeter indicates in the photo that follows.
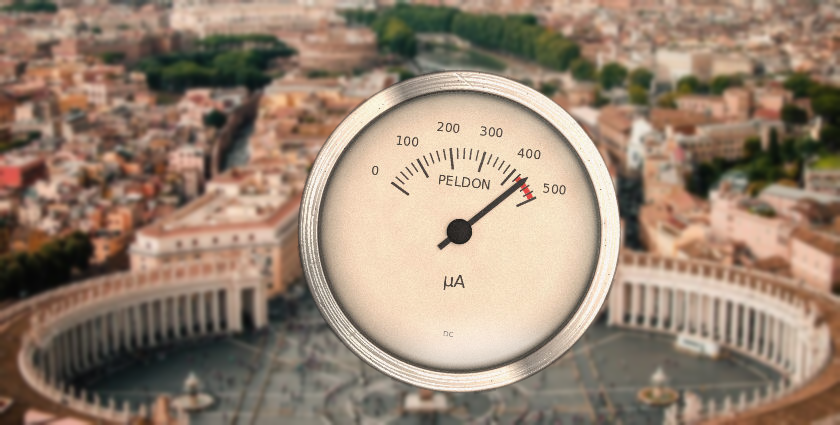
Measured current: 440 µA
